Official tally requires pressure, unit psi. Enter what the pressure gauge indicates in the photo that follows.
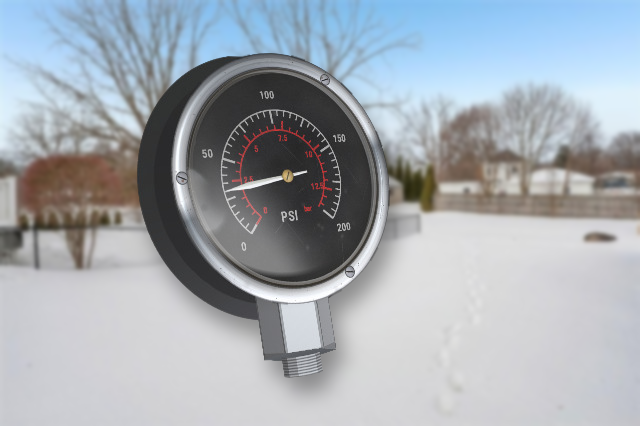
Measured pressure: 30 psi
